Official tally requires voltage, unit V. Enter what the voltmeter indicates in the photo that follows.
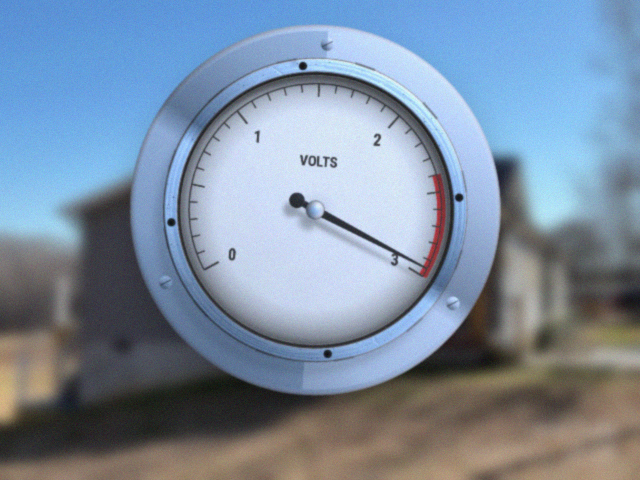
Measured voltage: 2.95 V
